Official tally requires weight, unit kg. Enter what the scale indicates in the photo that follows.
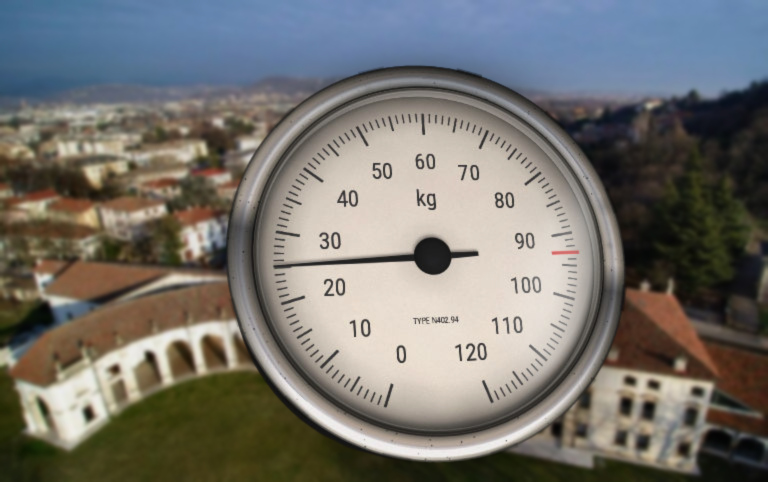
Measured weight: 25 kg
